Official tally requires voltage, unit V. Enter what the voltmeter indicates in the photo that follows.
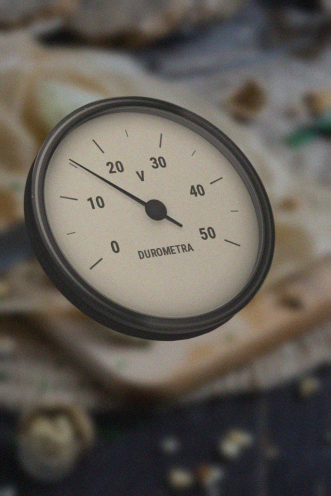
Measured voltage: 15 V
